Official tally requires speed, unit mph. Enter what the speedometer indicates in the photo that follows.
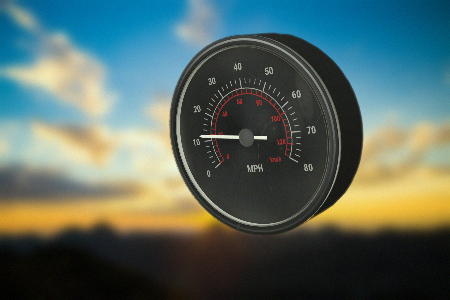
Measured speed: 12 mph
